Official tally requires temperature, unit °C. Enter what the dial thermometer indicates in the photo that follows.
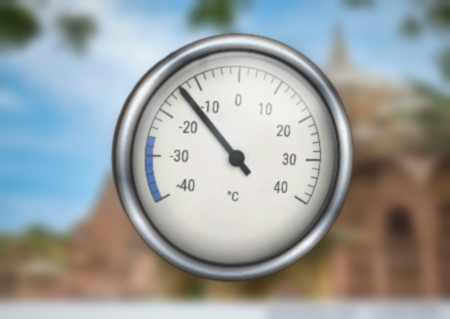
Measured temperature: -14 °C
